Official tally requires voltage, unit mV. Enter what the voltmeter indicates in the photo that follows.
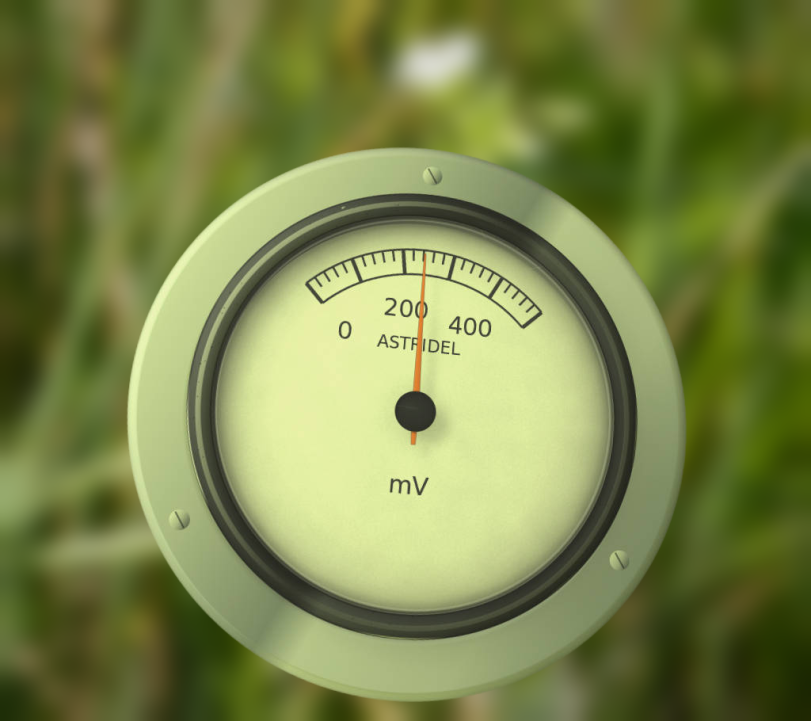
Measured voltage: 240 mV
